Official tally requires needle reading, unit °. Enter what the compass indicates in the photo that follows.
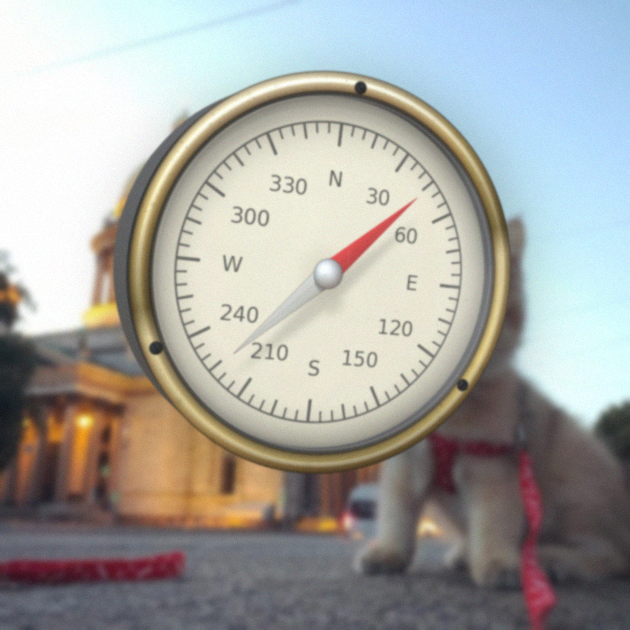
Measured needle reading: 45 °
